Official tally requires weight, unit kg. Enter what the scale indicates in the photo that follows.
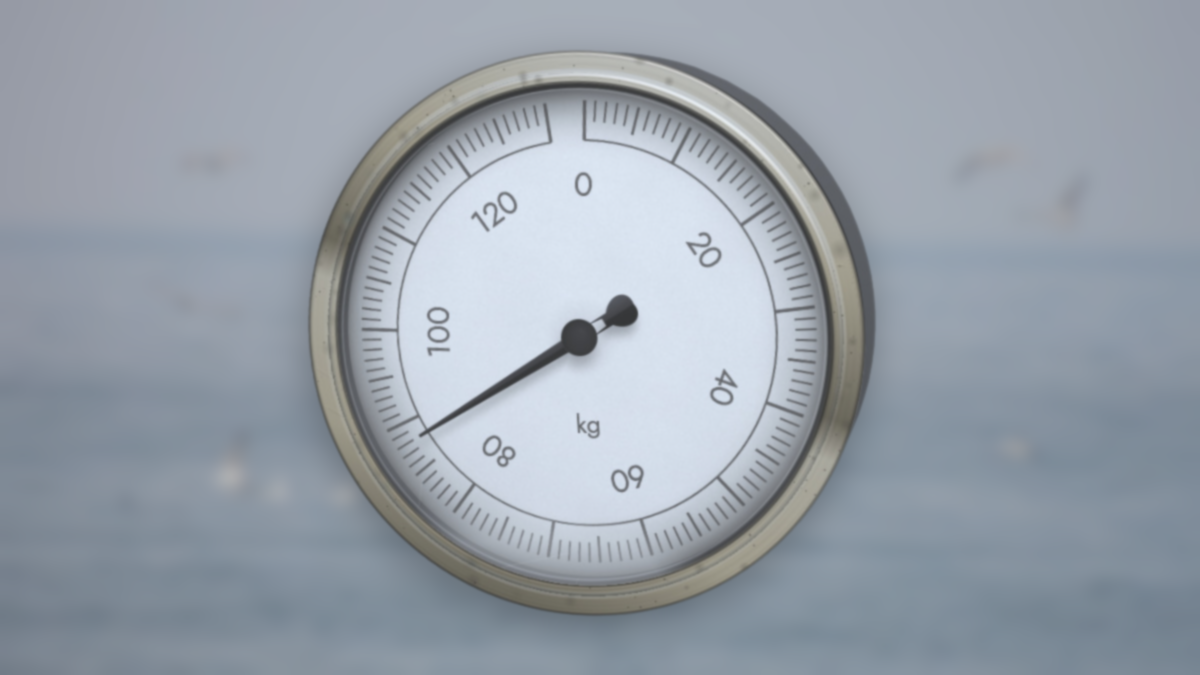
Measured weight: 88 kg
